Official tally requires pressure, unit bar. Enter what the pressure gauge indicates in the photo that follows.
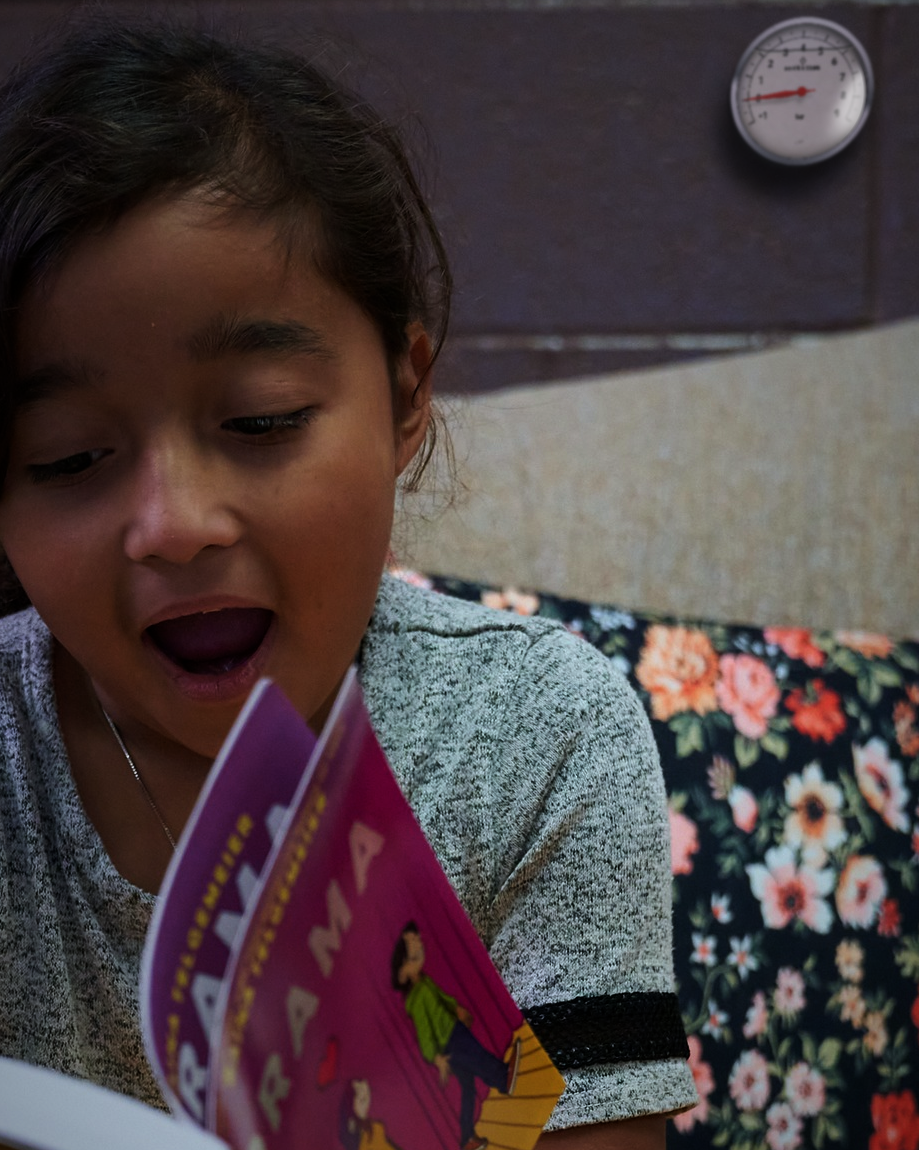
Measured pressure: 0 bar
